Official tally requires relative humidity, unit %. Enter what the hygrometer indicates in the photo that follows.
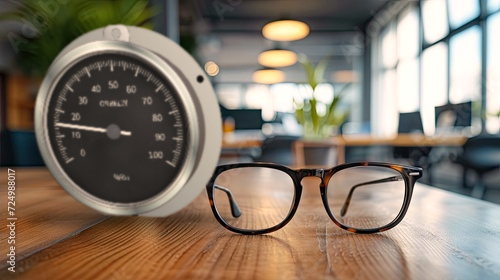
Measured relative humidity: 15 %
